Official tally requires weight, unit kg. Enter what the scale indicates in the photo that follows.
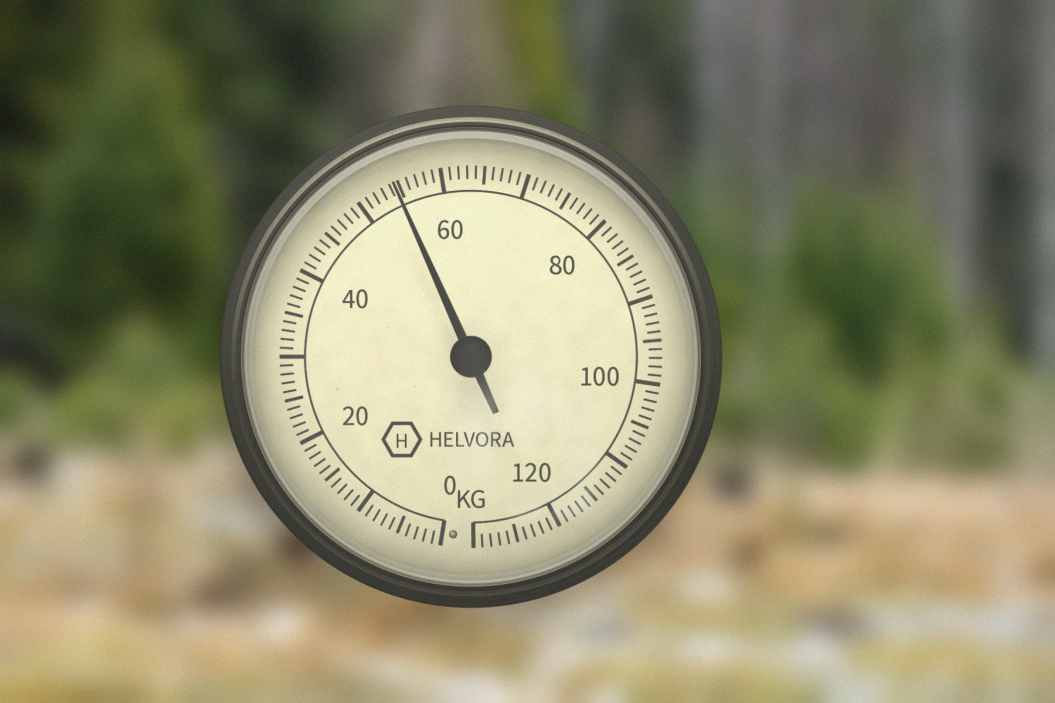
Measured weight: 54.5 kg
